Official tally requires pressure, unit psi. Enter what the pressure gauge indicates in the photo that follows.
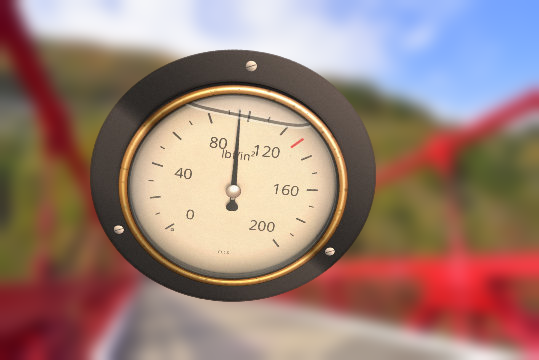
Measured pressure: 95 psi
